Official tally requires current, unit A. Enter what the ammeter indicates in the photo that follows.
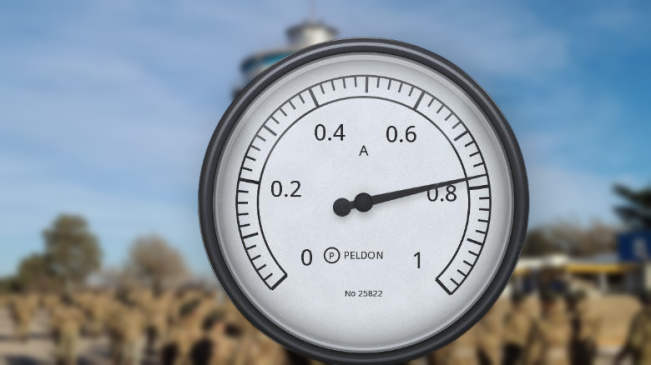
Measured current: 0.78 A
